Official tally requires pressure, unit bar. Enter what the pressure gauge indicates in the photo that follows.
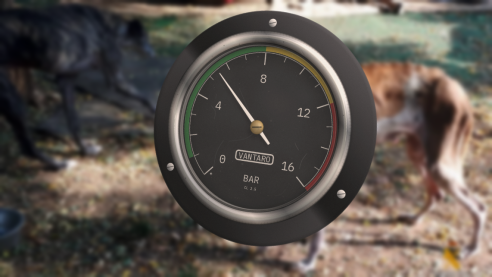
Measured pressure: 5.5 bar
